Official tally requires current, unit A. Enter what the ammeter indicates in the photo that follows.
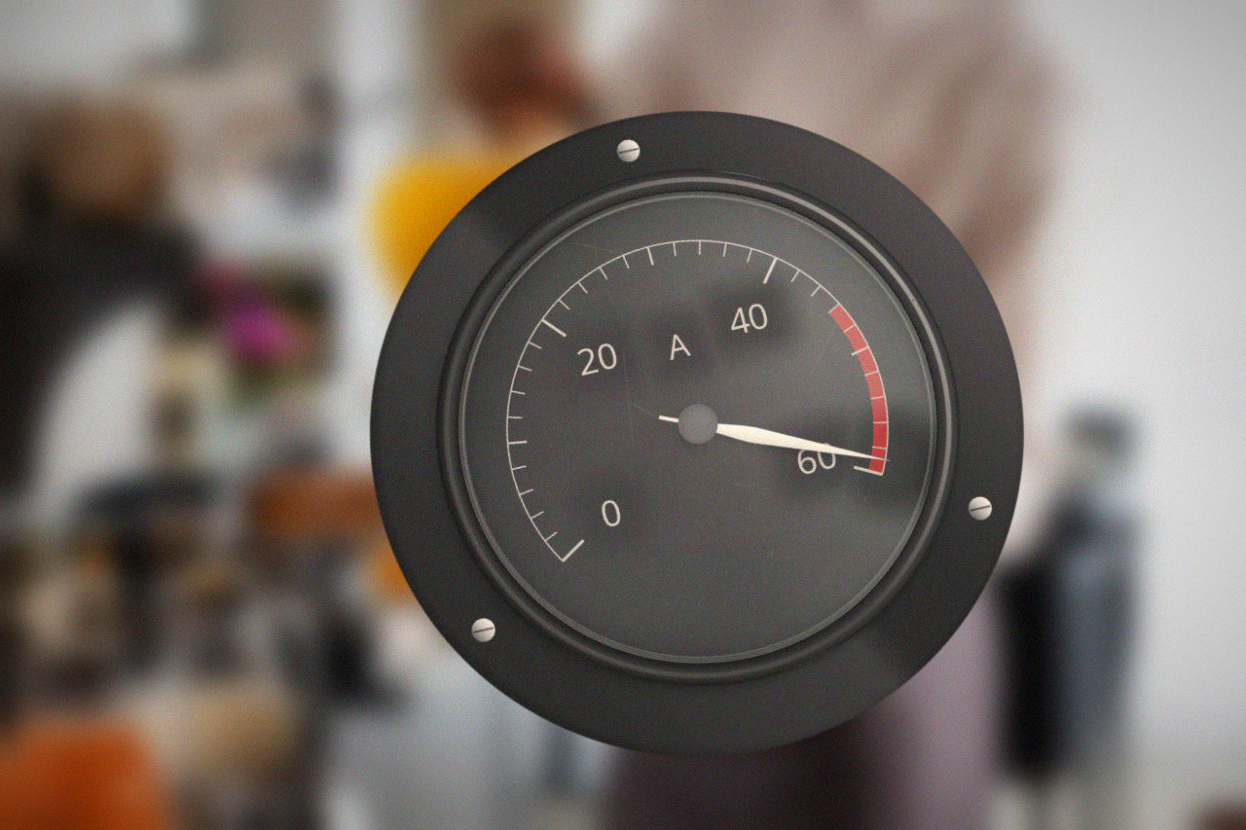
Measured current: 59 A
